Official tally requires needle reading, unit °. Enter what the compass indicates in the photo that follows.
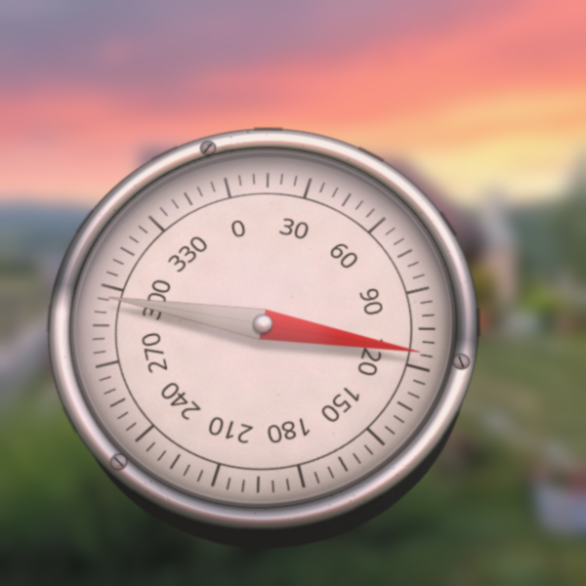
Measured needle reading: 115 °
